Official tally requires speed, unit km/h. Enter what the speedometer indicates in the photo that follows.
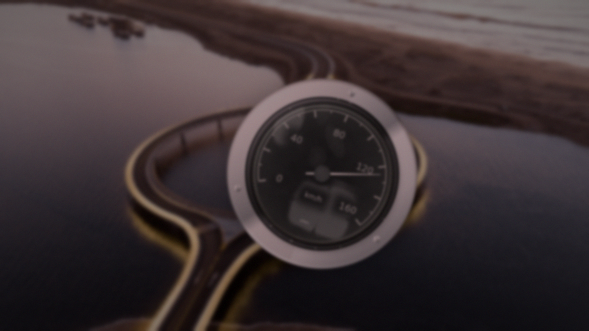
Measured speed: 125 km/h
